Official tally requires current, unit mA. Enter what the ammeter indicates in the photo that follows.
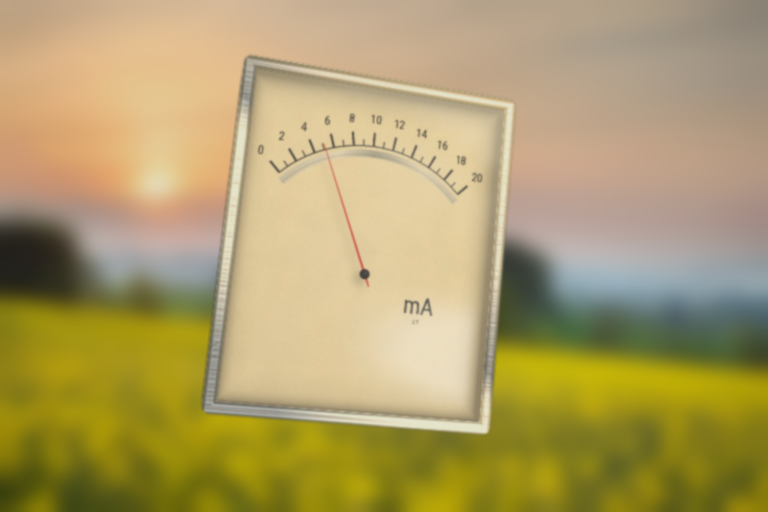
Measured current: 5 mA
